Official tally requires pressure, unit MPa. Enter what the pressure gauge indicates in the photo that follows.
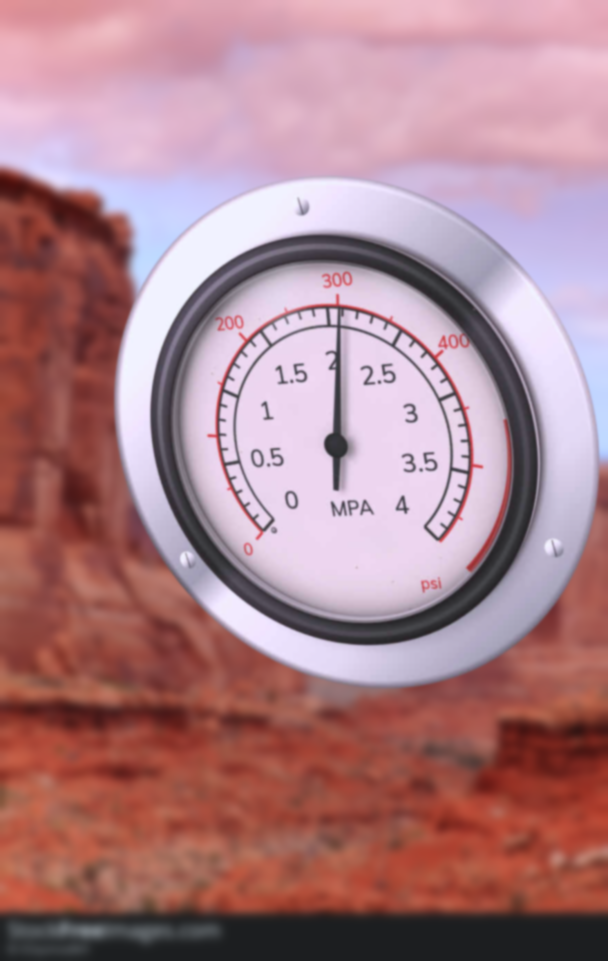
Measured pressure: 2.1 MPa
